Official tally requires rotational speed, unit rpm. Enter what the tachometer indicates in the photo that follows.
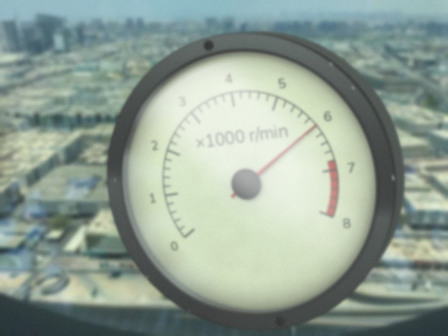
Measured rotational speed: 6000 rpm
